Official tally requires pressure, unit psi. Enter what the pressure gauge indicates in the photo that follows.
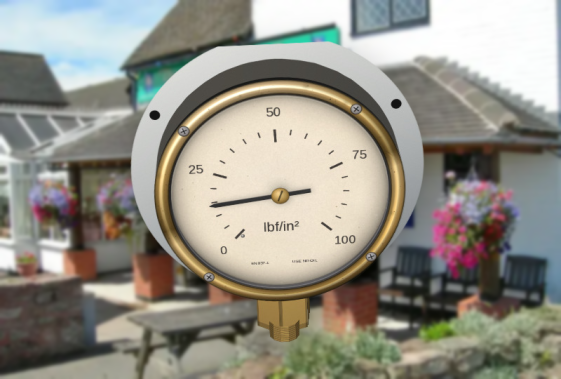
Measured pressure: 15 psi
